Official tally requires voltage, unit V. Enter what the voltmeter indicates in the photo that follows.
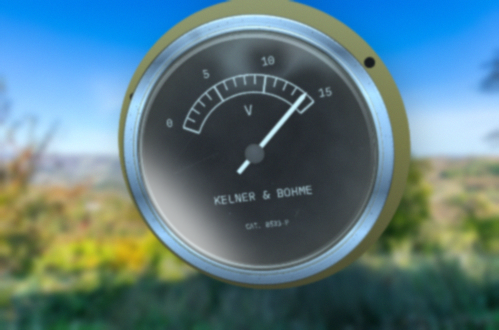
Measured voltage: 14 V
